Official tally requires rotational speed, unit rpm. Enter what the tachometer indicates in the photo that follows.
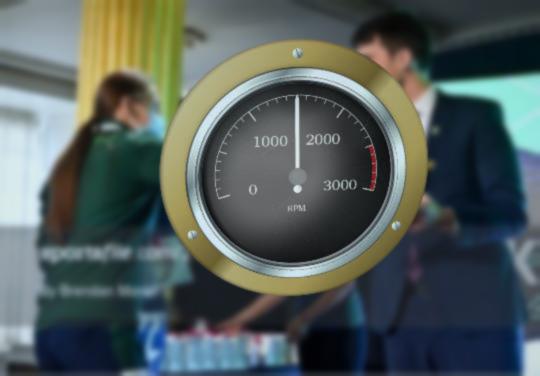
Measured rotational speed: 1500 rpm
